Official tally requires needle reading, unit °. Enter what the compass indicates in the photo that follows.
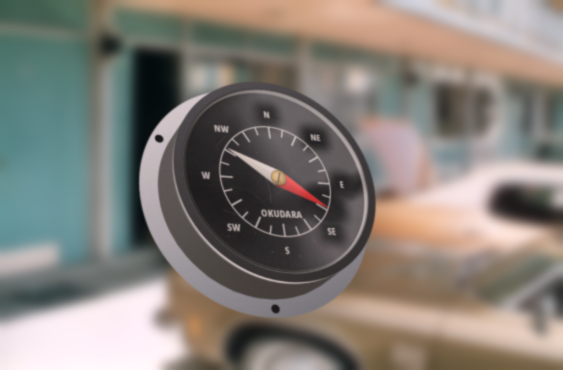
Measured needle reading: 120 °
